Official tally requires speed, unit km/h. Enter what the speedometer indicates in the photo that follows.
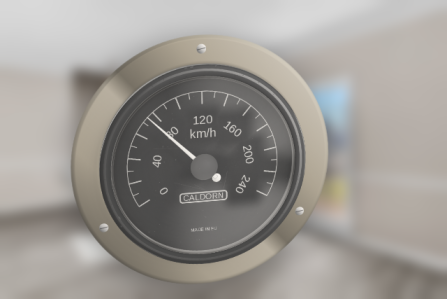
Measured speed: 75 km/h
